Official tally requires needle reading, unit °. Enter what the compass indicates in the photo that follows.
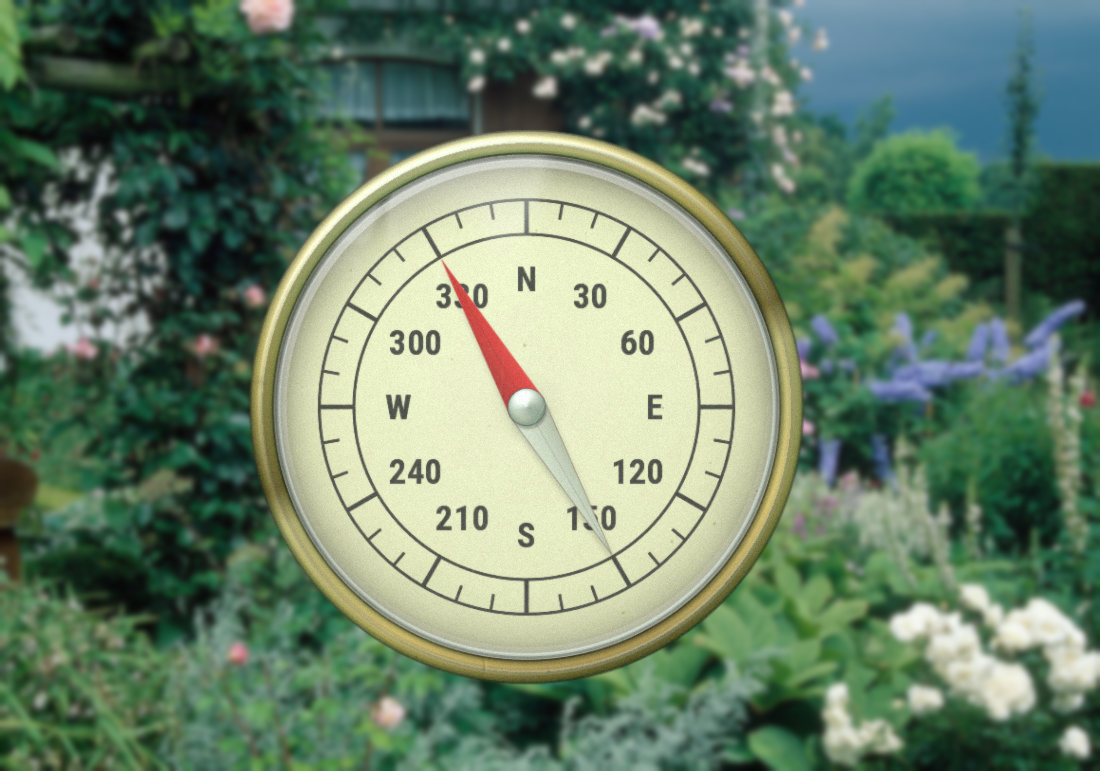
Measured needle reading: 330 °
